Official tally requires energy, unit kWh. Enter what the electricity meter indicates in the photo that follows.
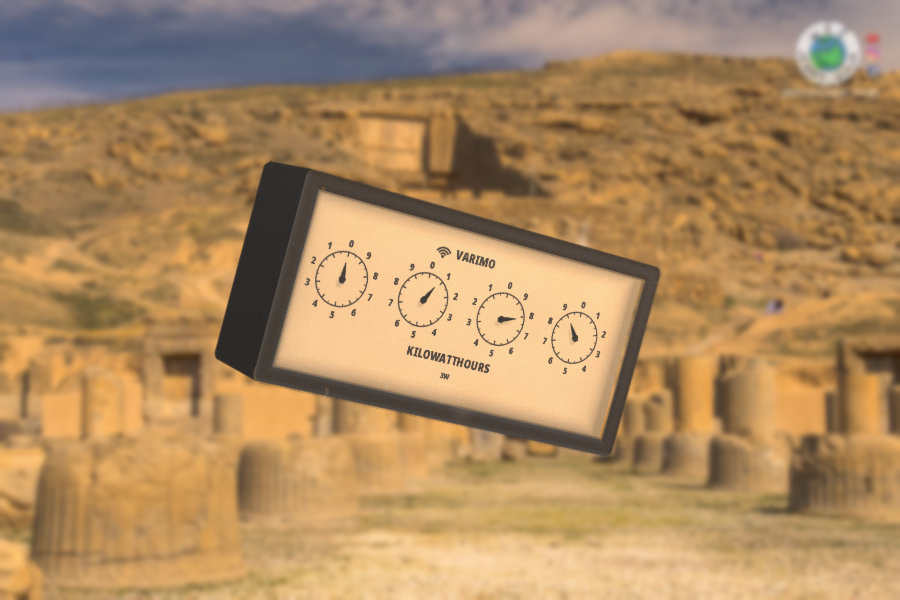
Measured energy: 79 kWh
